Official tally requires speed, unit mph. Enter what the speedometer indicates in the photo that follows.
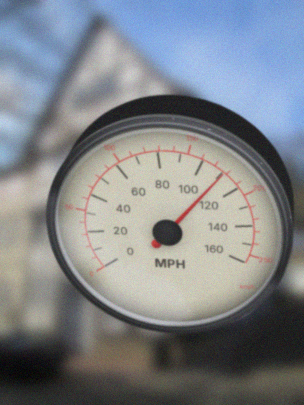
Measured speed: 110 mph
